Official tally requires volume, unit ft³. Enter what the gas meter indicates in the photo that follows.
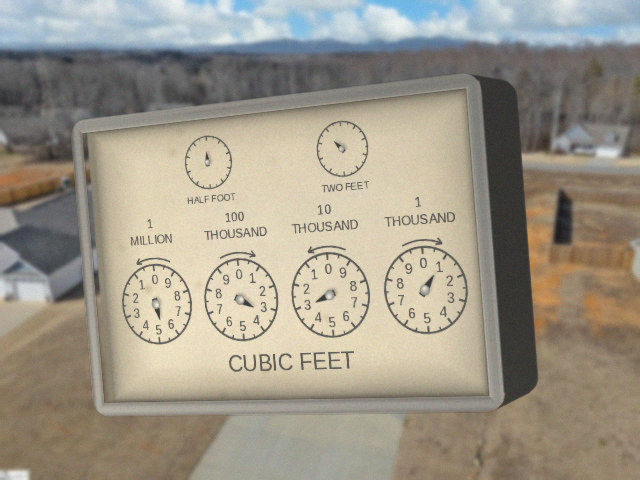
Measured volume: 533100 ft³
